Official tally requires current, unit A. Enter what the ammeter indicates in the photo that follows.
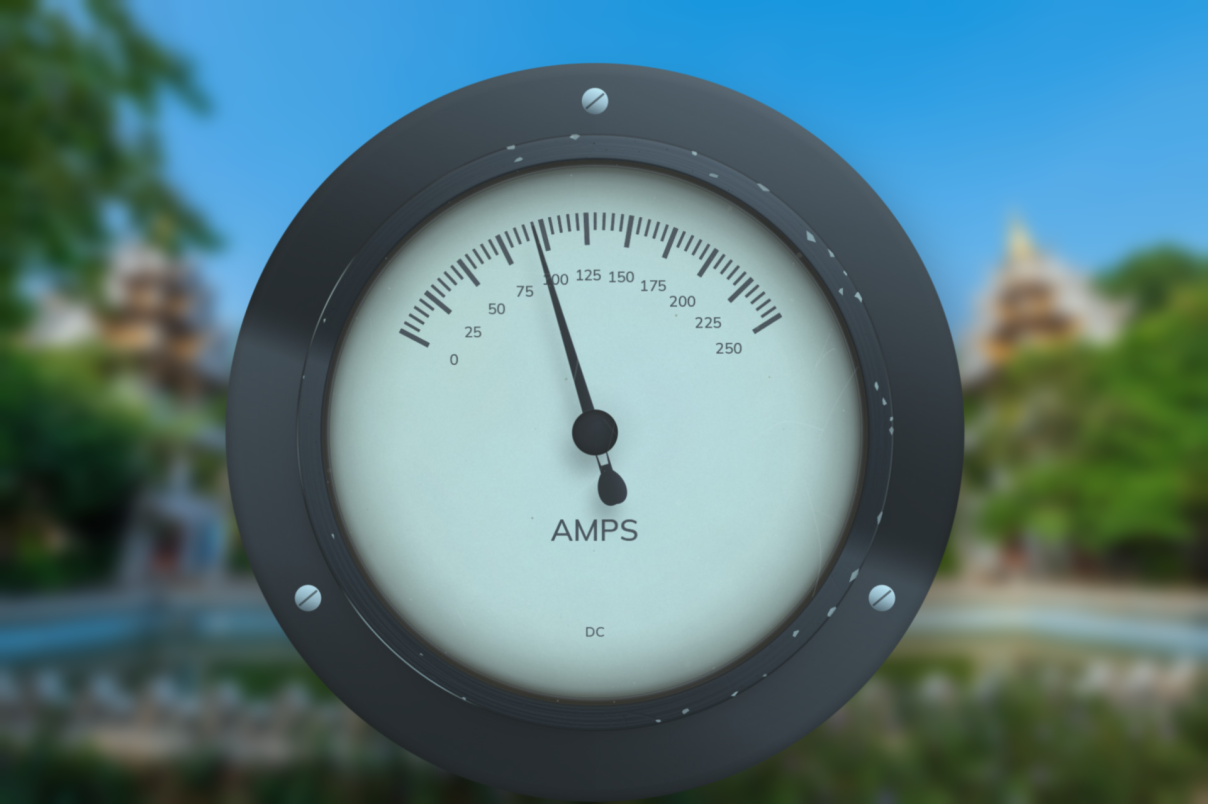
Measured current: 95 A
